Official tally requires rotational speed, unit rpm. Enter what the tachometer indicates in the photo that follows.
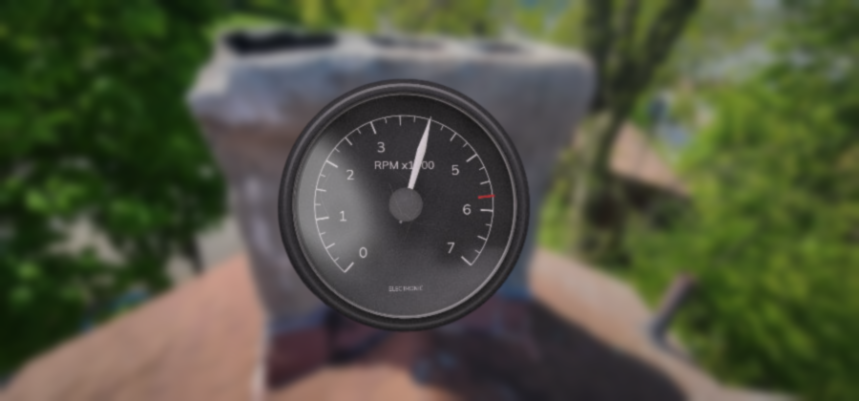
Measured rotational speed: 4000 rpm
